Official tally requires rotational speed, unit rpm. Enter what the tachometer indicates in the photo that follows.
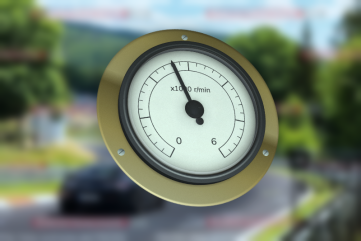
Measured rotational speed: 2600 rpm
